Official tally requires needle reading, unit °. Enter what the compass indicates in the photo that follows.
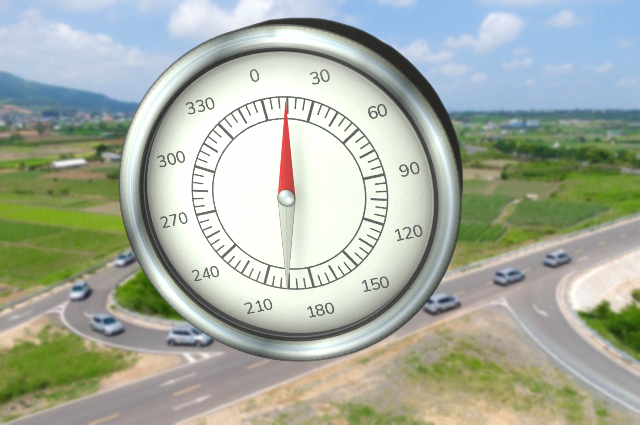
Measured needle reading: 15 °
